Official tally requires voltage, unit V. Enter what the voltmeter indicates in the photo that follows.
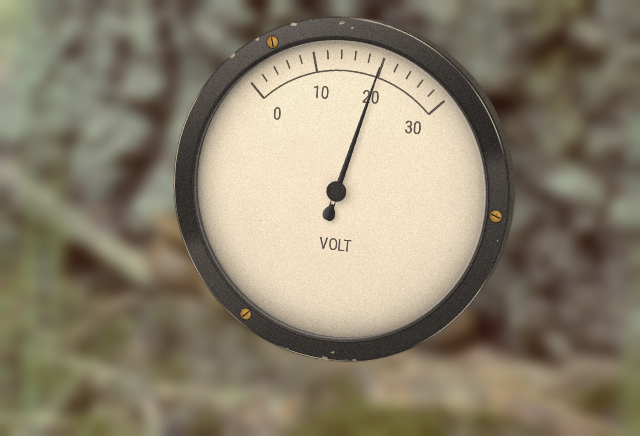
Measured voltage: 20 V
